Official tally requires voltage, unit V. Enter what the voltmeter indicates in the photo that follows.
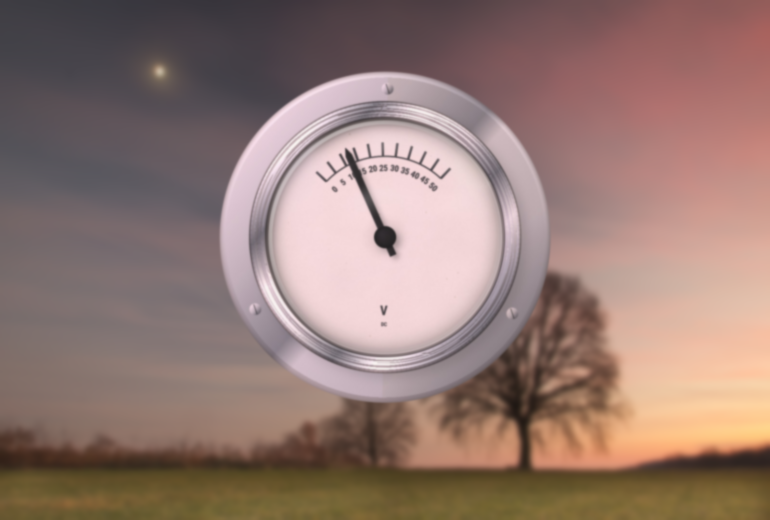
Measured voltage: 12.5 V
